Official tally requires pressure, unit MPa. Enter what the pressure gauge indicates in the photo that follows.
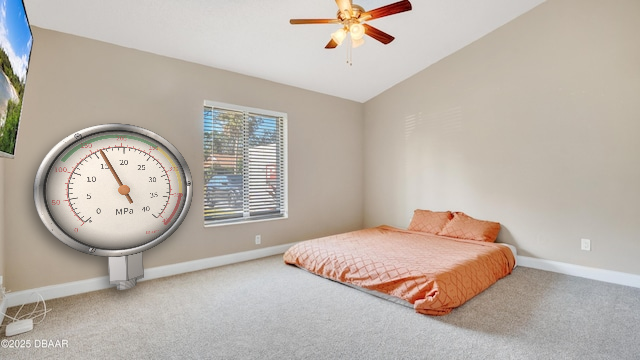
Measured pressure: 16 MPa
